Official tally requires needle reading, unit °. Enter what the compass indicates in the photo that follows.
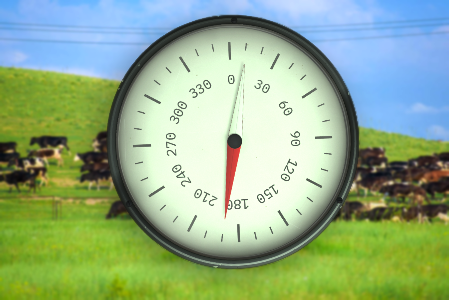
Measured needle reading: 190 °
